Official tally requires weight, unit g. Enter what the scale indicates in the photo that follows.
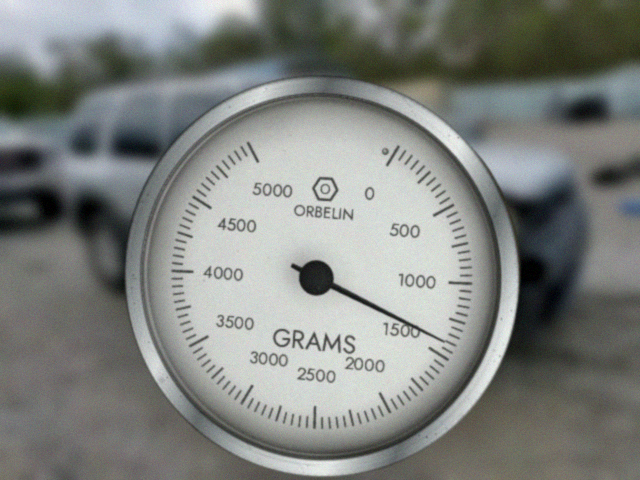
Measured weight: 1400 g
